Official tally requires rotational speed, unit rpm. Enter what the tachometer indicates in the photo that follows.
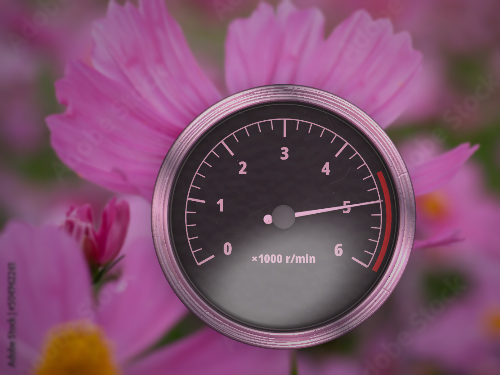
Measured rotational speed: 5000 rpm
